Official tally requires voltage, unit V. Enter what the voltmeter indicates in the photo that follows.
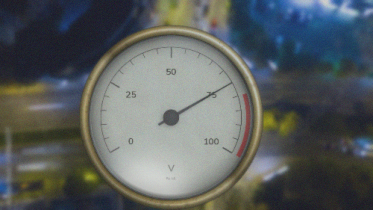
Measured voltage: 75 V
